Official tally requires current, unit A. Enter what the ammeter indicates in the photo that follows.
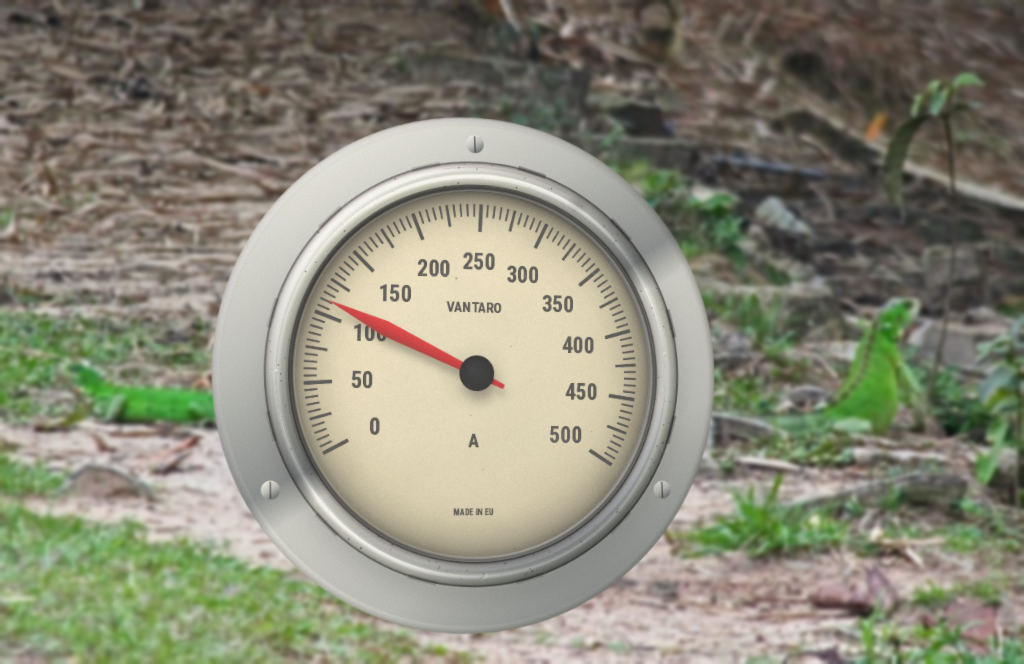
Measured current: 110 A
